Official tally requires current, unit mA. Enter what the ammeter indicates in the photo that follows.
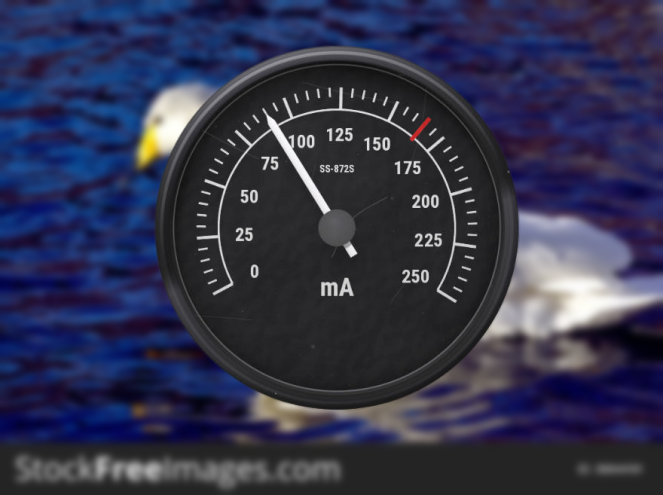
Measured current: 90 mA
